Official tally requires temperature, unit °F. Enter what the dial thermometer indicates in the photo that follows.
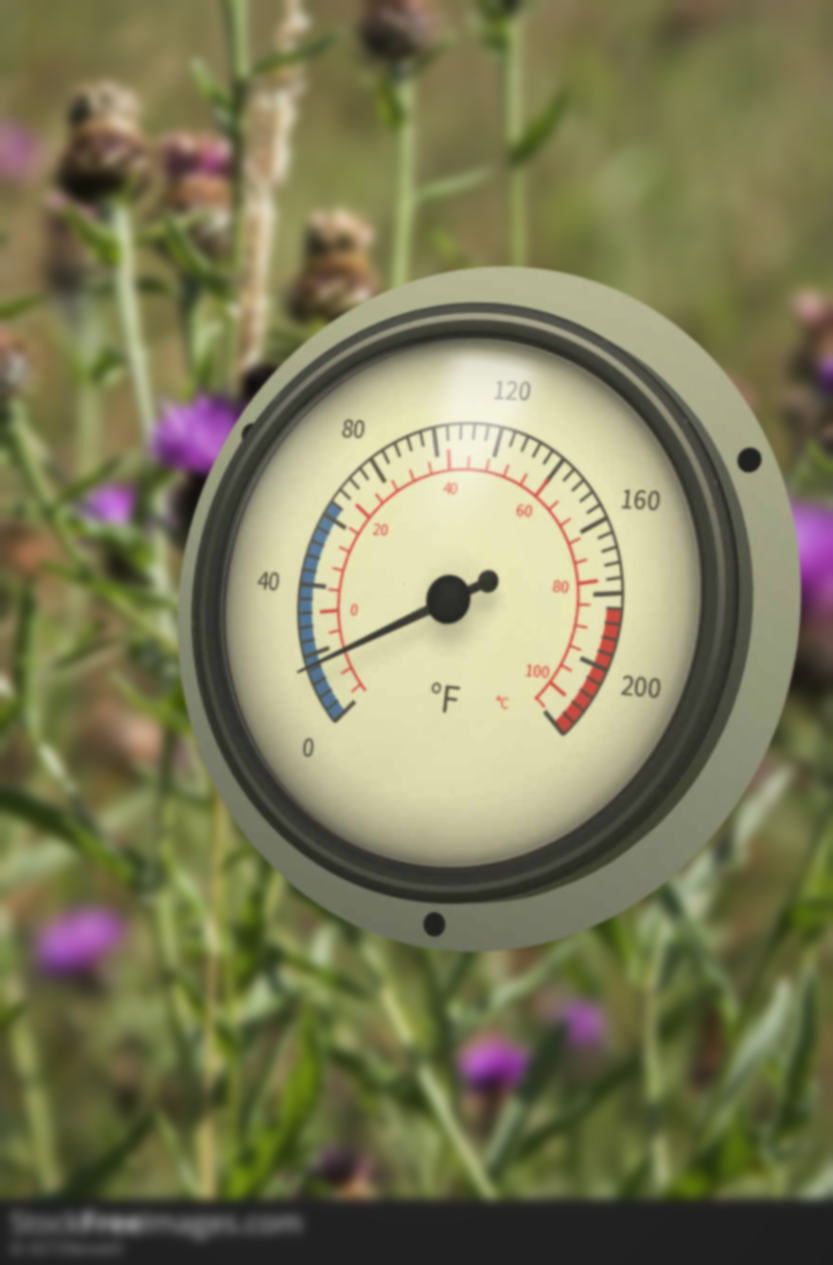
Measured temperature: 16 °F
